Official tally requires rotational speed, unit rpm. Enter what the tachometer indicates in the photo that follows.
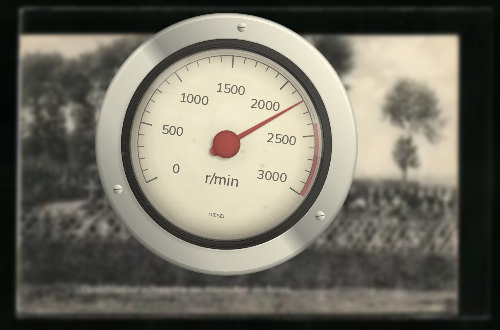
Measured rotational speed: 2200 rpm
